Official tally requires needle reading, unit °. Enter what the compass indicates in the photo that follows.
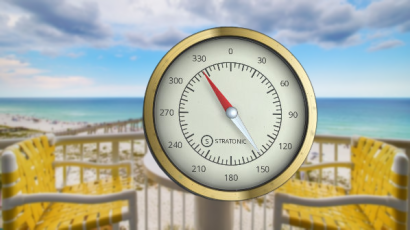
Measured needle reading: 325 °
